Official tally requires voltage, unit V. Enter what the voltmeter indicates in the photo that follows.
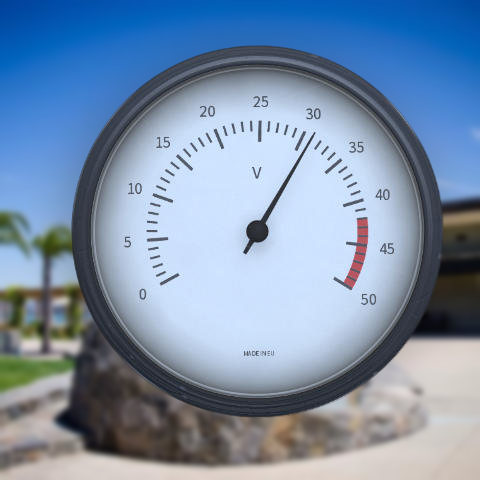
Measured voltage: 31 V
